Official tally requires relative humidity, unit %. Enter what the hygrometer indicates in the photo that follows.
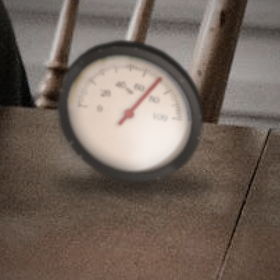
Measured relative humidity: 70 %
